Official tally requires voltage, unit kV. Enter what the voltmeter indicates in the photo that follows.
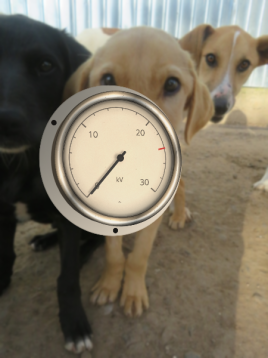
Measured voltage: 0 kV
